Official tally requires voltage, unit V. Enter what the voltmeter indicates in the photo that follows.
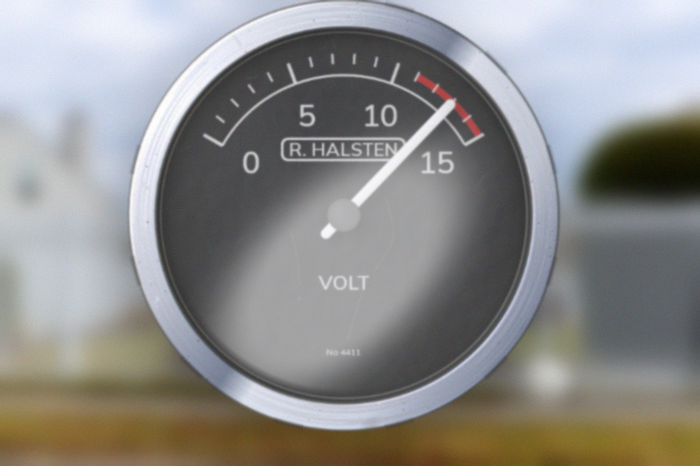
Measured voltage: 13 V
